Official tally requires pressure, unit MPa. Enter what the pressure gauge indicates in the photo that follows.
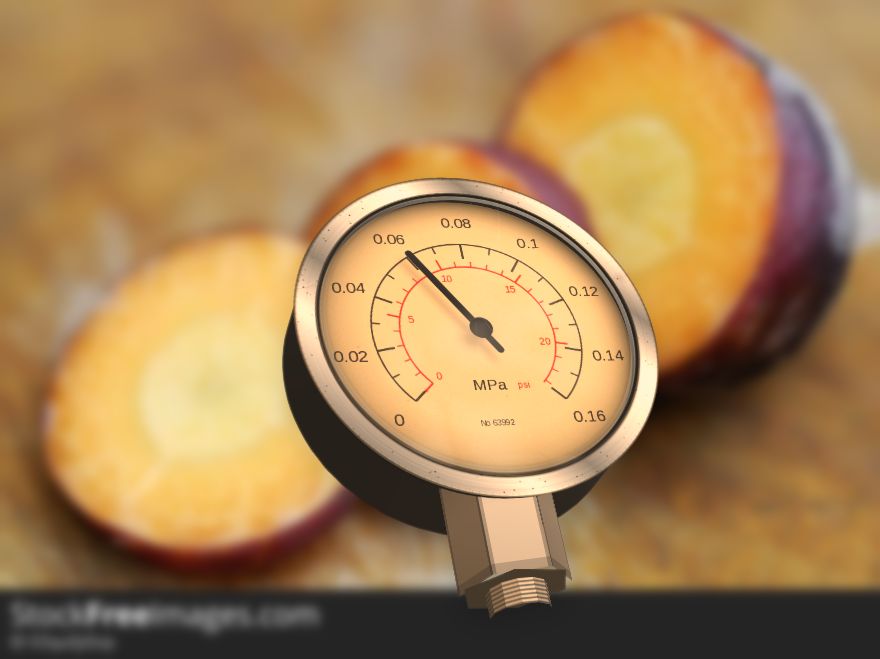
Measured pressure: 0.06 MPa
